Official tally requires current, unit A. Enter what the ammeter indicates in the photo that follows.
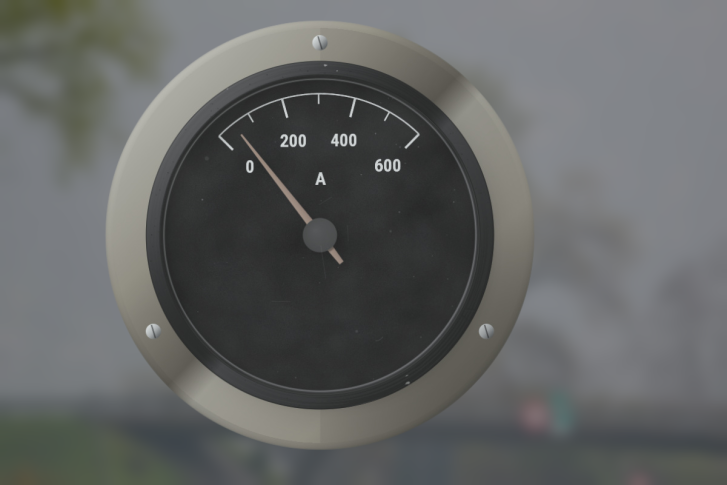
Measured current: 50 A
